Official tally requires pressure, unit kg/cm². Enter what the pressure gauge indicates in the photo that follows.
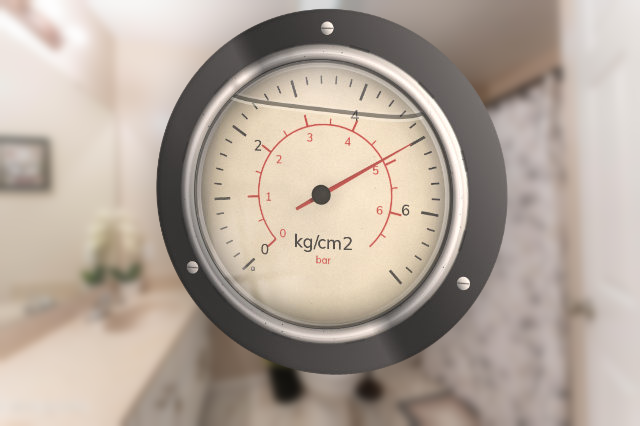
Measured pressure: 5 kg/cm²
